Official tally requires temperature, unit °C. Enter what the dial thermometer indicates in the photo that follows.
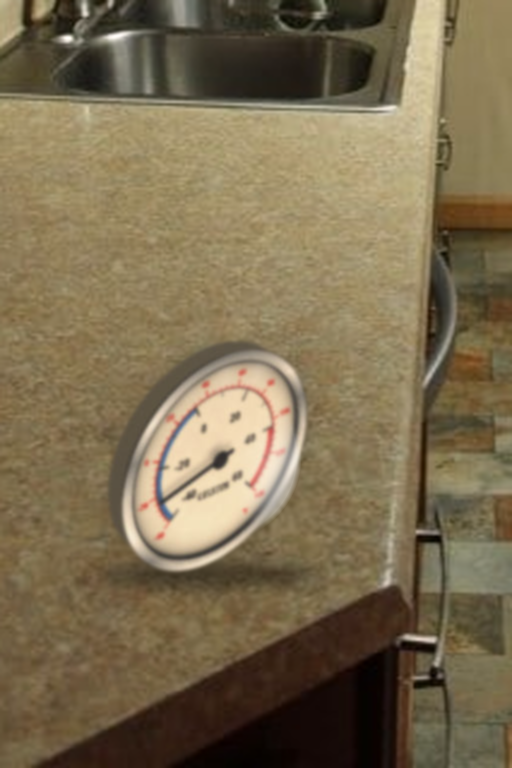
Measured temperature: -30 °C
